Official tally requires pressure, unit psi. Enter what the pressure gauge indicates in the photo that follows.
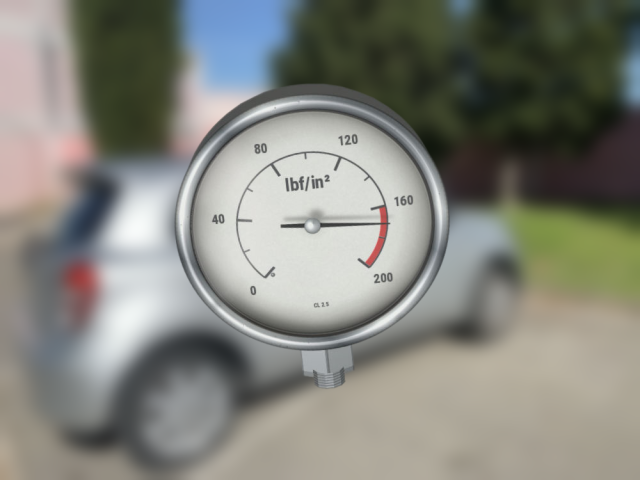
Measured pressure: 170 psi
